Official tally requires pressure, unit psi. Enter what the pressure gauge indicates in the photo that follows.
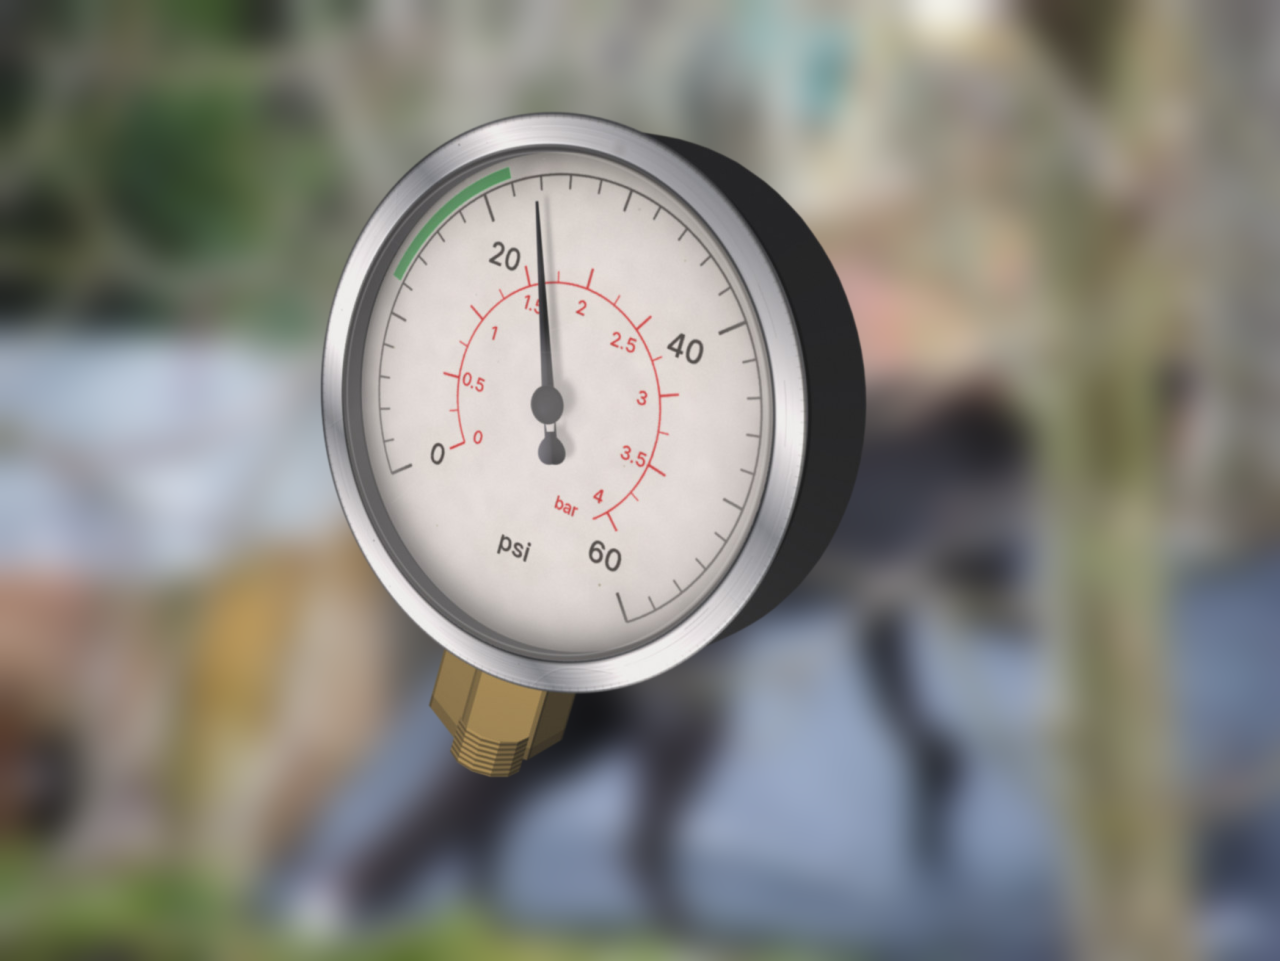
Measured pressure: 24 psi
